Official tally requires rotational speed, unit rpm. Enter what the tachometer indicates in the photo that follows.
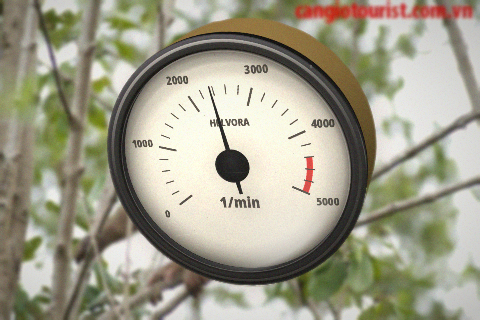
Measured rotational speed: 2400 rpm
